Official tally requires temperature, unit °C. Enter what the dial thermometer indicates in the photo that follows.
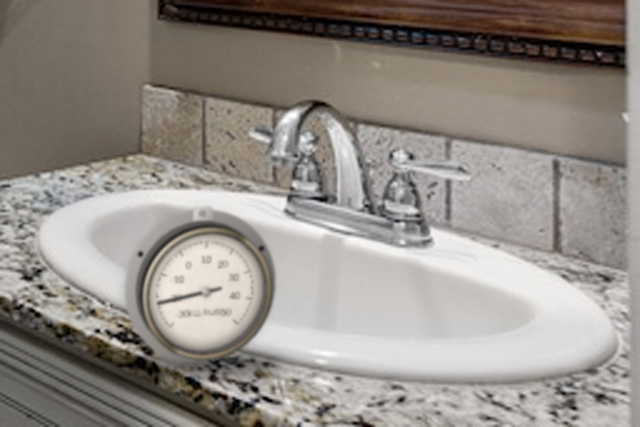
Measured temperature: -20 °C
